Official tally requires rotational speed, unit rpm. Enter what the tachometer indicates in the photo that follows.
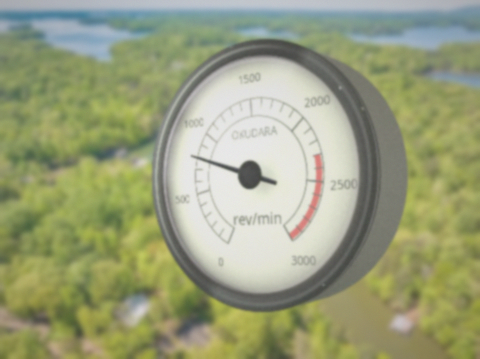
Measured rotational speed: 800 rpm
